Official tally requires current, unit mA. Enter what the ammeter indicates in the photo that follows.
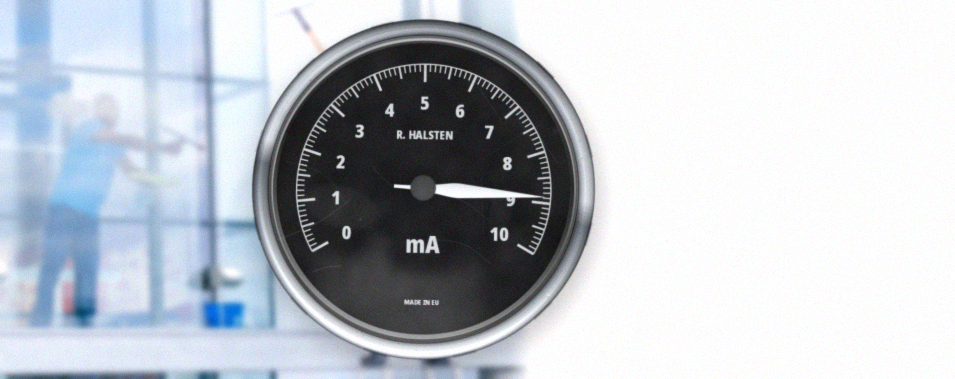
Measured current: 8.9 mA
